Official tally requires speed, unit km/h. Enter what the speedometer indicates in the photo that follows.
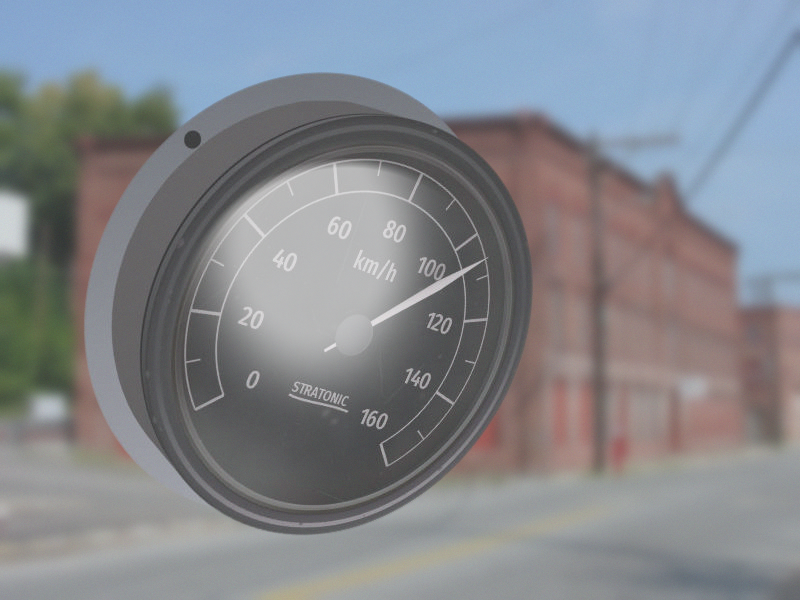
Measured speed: 105 km/h
